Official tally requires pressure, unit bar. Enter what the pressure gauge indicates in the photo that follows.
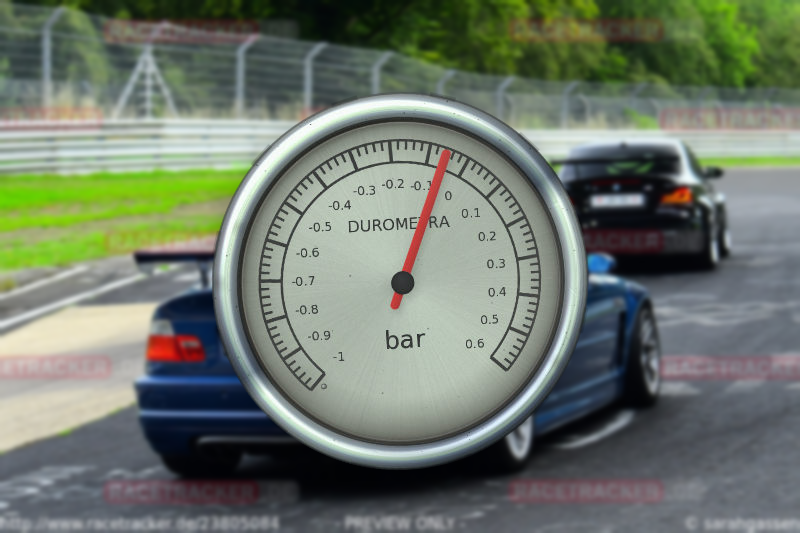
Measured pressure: -0.06 bar
